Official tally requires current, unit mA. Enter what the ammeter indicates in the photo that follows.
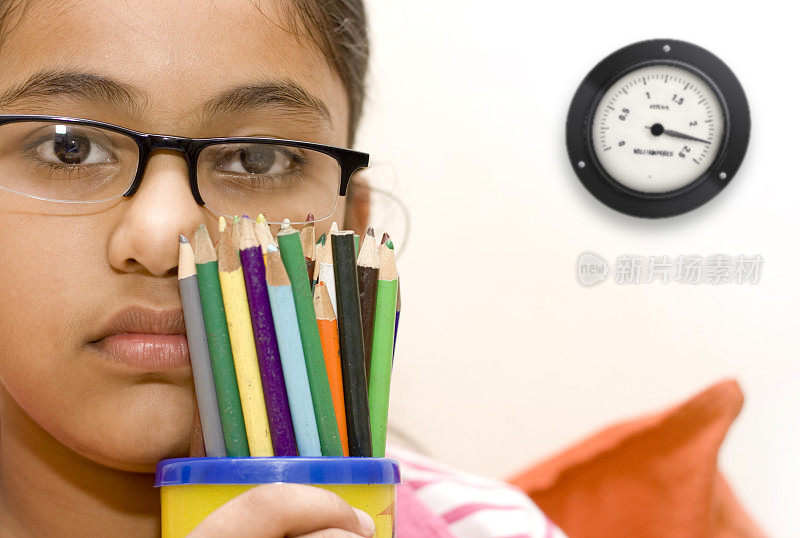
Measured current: 2.25 mA
